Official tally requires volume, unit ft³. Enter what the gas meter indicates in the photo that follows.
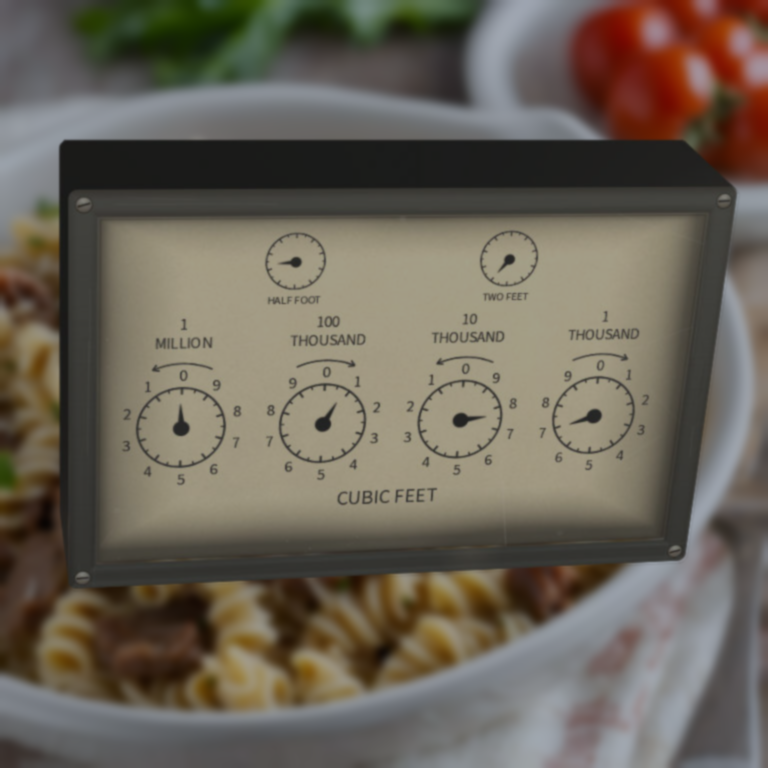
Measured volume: 7700 ft³
